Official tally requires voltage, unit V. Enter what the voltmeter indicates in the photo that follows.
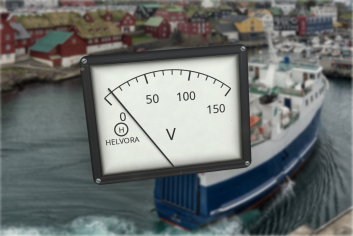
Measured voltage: 10 V
